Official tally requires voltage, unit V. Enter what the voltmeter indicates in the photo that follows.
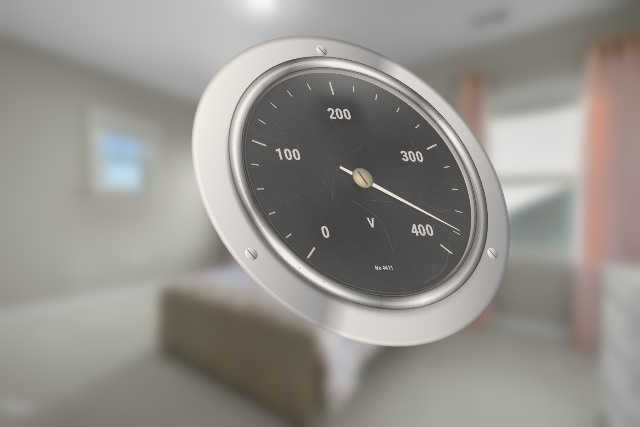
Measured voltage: 380 V
